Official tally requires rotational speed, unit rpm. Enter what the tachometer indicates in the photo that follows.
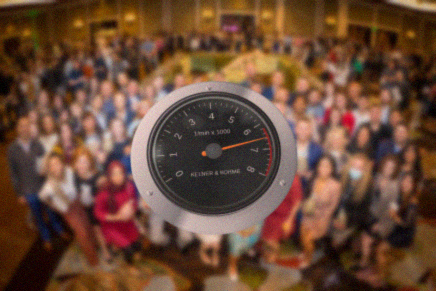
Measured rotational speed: 6600 rpm
